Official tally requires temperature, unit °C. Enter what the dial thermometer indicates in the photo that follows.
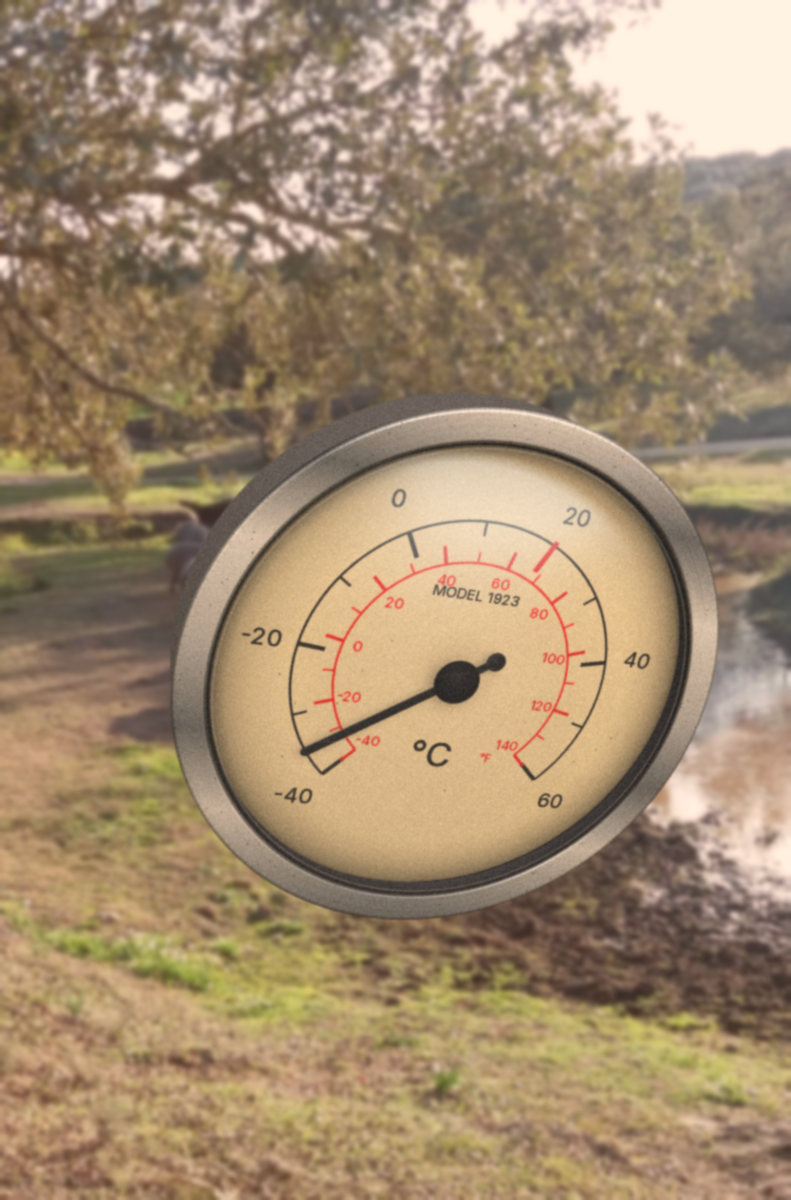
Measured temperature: -35 °C
